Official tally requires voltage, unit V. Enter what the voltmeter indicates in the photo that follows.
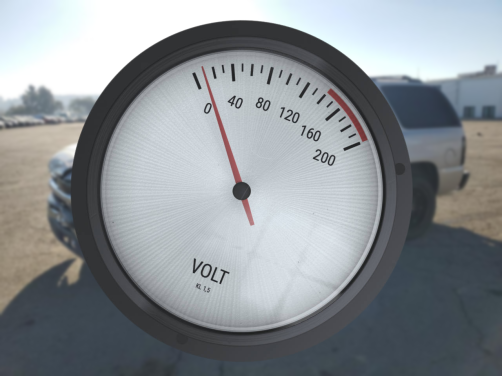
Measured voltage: 10 V
